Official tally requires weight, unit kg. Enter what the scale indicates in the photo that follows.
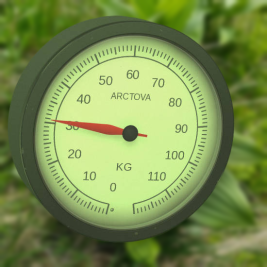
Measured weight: 31 kg
